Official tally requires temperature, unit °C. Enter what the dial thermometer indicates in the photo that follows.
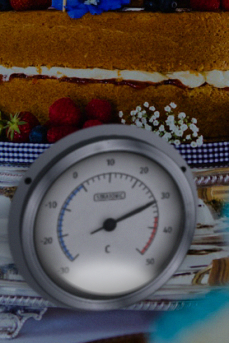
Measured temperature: 30 °C
